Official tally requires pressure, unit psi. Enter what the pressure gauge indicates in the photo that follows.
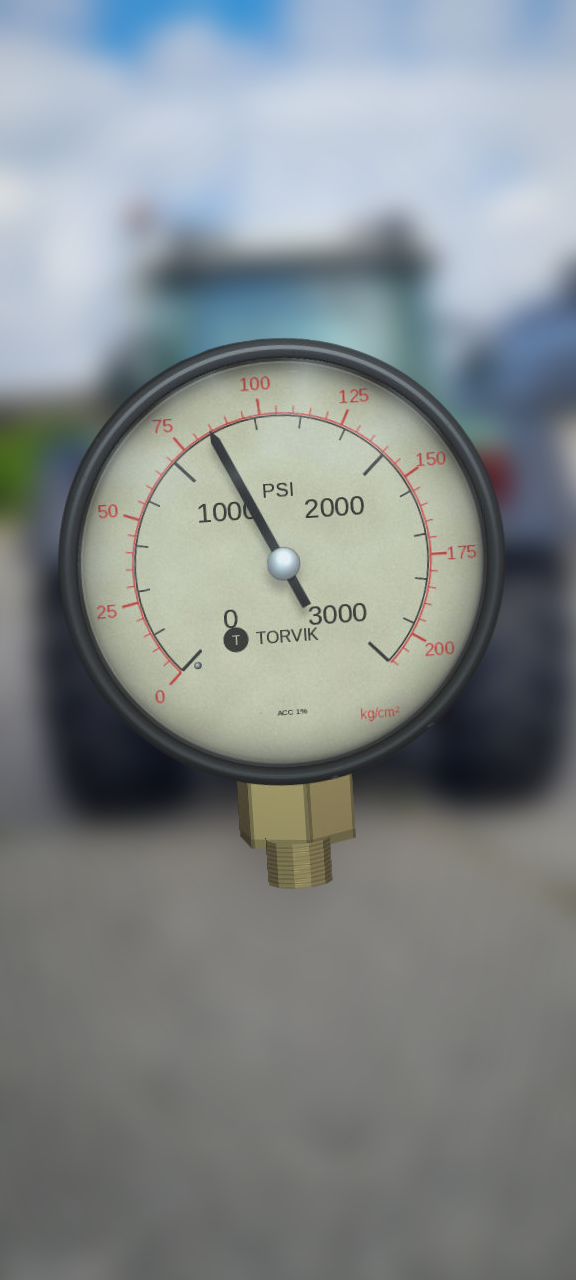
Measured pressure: 1200 psi
